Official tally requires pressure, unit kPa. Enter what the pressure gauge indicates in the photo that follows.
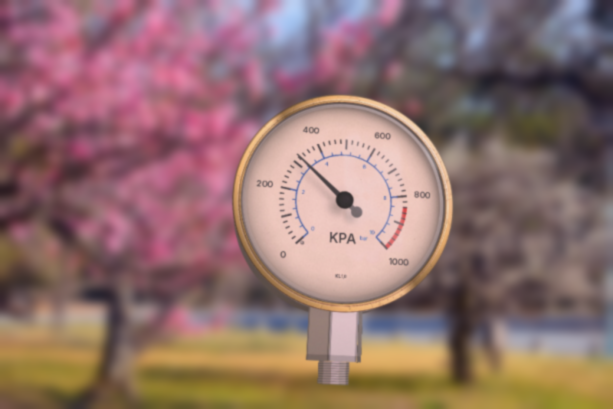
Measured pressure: 320 kPa
